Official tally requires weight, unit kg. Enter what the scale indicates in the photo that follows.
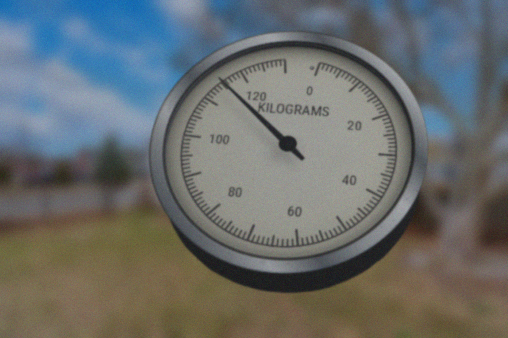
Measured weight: 115 kg
